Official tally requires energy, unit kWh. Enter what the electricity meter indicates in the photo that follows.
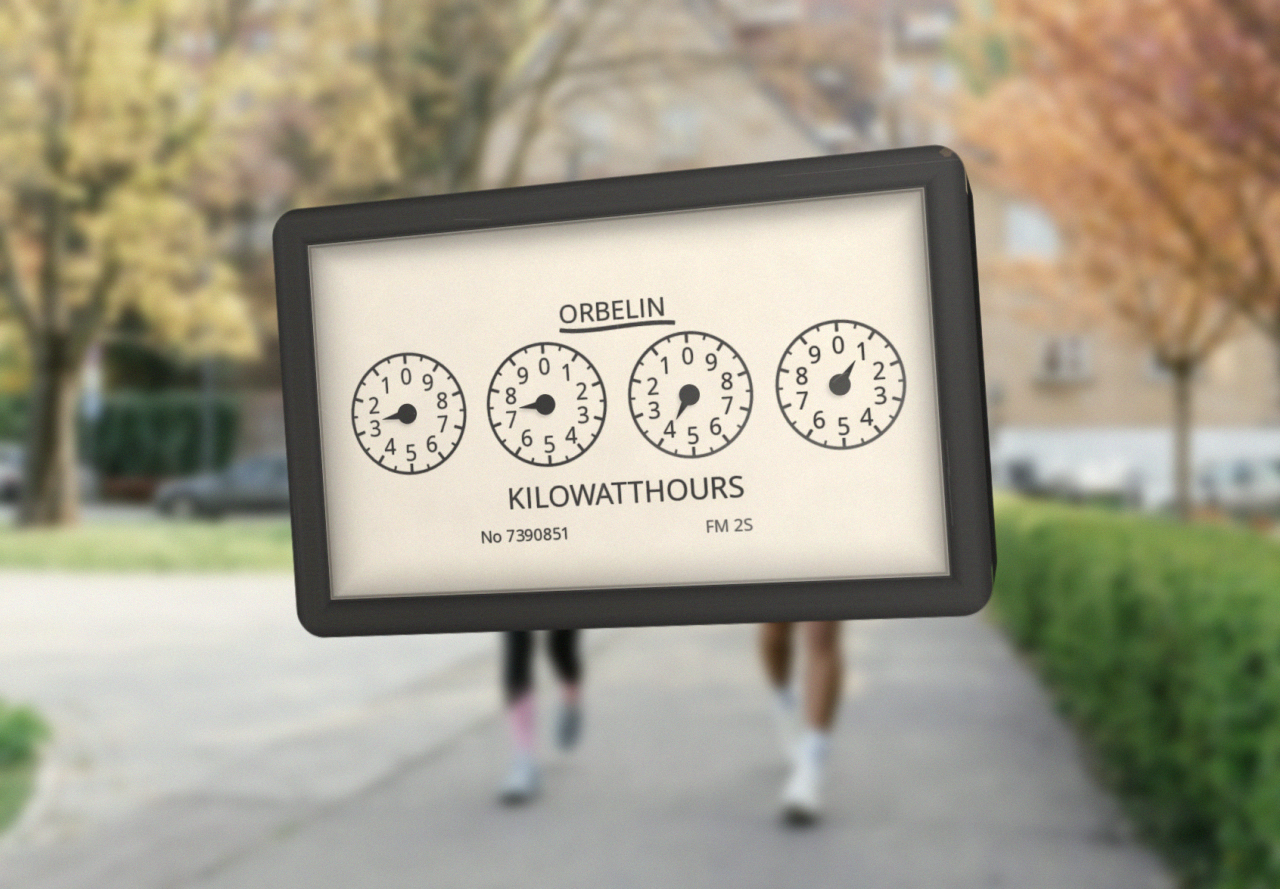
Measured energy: 2741 kWh
